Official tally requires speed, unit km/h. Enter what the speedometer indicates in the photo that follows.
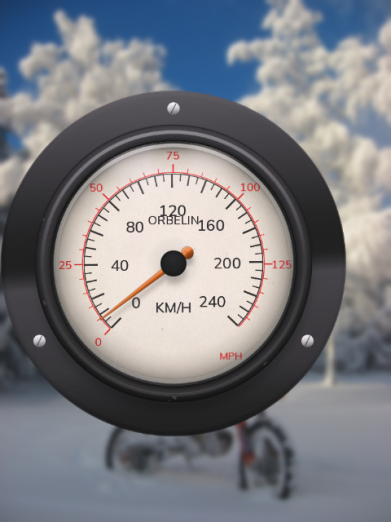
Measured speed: 7.5 km/h
